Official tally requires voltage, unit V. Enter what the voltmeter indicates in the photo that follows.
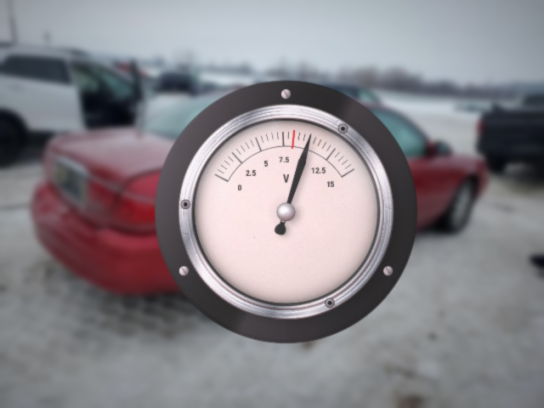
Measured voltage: 10 V
